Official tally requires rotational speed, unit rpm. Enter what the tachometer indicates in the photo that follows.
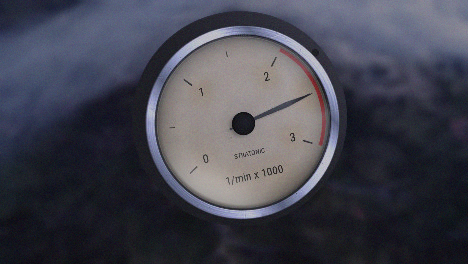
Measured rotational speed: 2500 rpm
